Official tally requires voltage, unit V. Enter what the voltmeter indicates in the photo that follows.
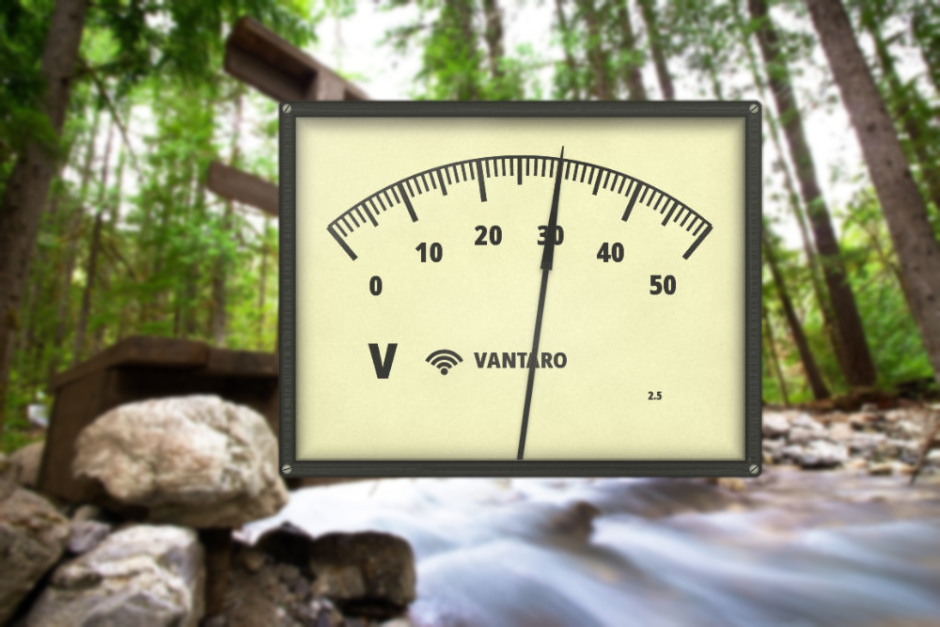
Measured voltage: 30 V
